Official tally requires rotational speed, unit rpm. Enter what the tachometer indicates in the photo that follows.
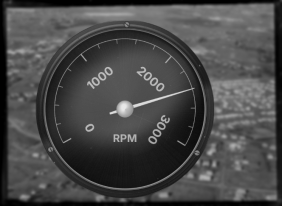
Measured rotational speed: 2400 rpm
